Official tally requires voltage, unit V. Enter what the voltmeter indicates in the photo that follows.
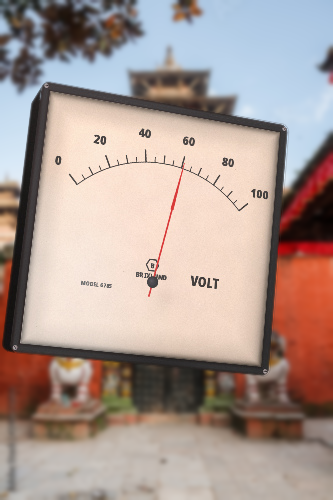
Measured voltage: 60 V
